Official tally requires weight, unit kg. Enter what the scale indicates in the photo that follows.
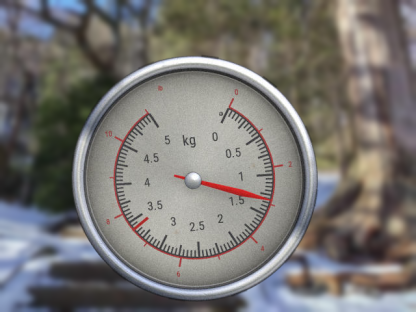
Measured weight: 1.3 kg
